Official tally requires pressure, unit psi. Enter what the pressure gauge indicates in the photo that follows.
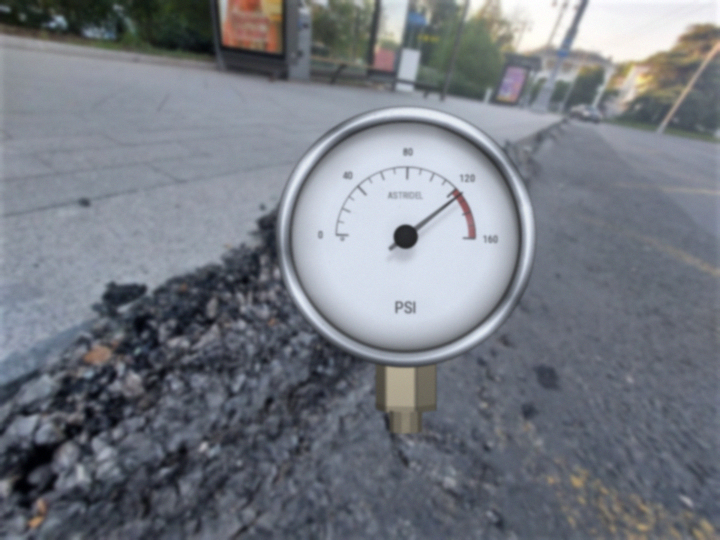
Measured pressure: 125 psi
